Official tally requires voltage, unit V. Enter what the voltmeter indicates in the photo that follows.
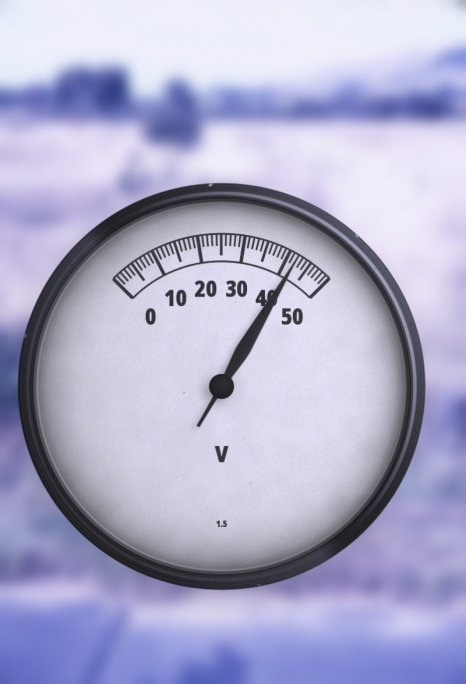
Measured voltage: 42 V
